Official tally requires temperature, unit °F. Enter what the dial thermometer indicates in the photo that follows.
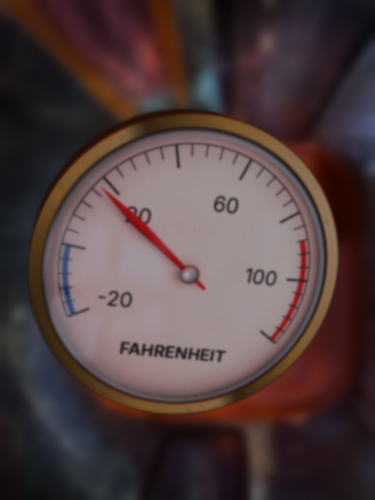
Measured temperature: 18 °F
